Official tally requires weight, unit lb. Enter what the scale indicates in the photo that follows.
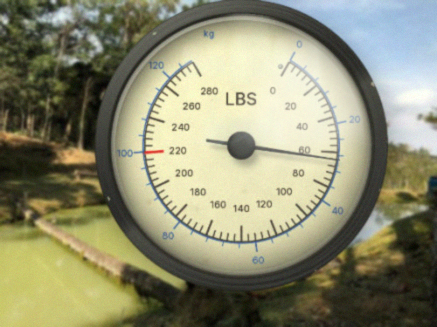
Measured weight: 64 lb
